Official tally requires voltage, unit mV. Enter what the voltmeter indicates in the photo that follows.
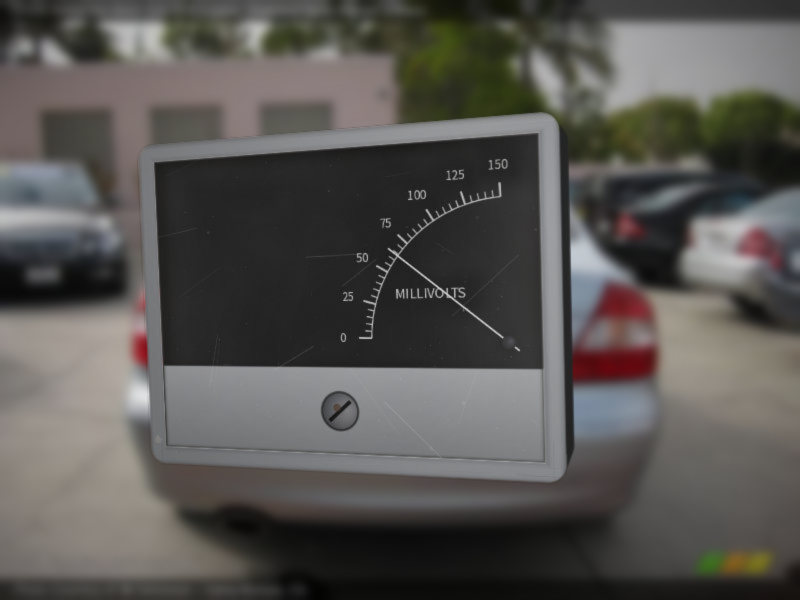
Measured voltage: 65 mV
